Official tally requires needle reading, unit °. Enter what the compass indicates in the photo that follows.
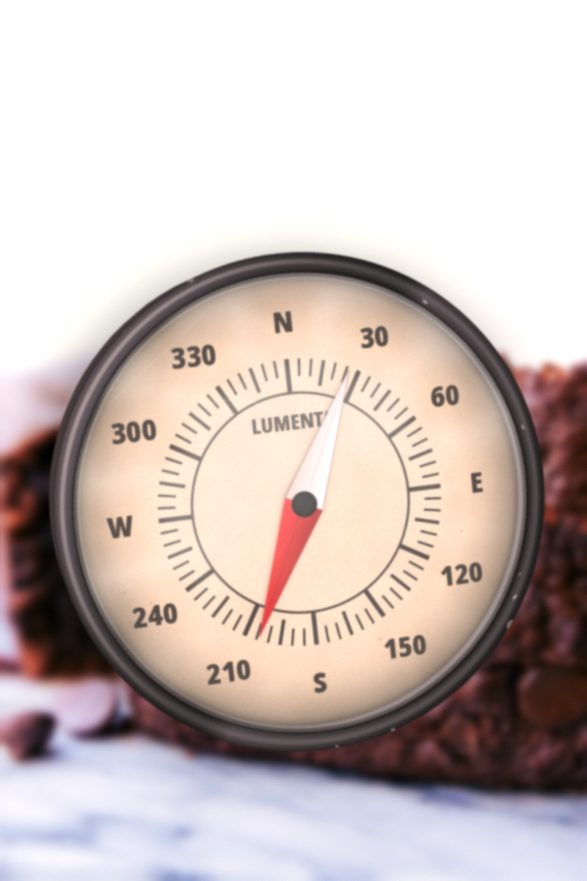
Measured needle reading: 205 °
